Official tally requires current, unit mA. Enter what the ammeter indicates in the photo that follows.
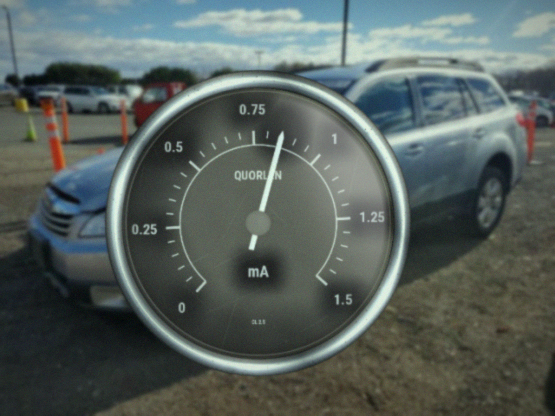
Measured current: 0.85 mA
